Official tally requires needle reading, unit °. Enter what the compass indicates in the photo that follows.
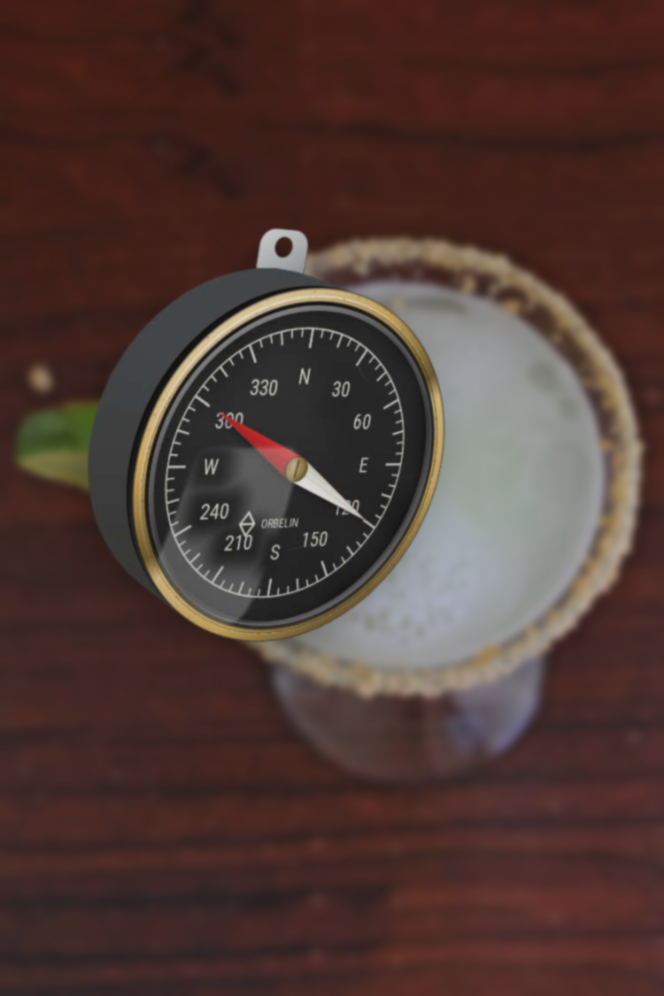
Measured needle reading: 300 °
